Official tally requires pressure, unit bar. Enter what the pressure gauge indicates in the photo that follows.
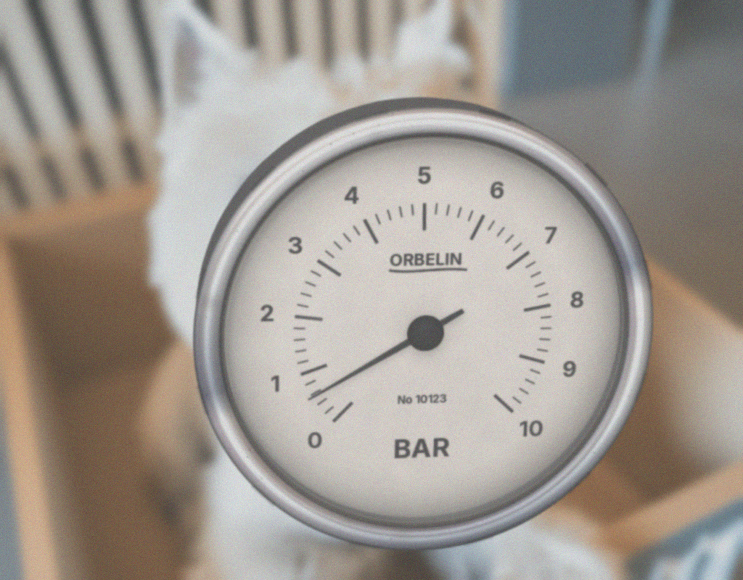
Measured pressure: 0.6 bar
